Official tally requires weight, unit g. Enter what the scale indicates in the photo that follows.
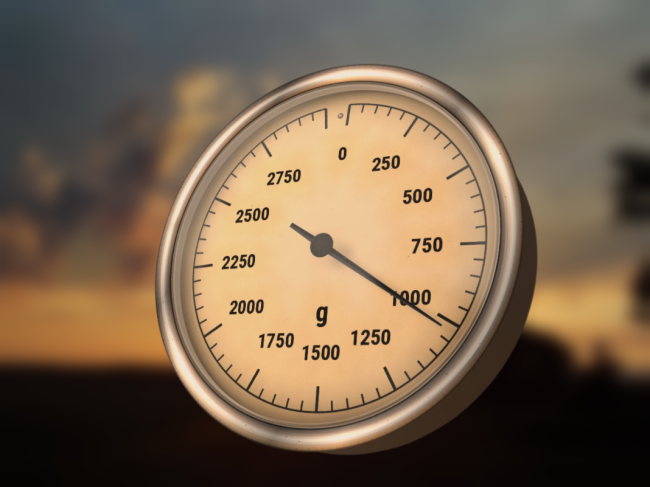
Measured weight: 1025 g
